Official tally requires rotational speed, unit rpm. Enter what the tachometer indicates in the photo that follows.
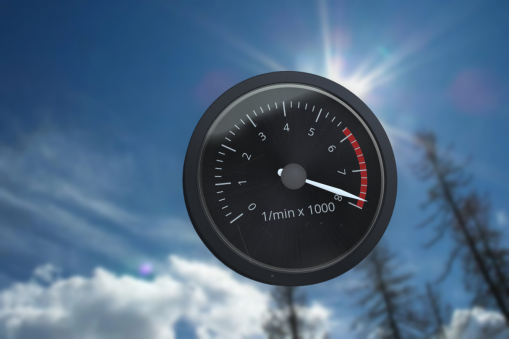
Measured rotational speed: 7800 rpm
